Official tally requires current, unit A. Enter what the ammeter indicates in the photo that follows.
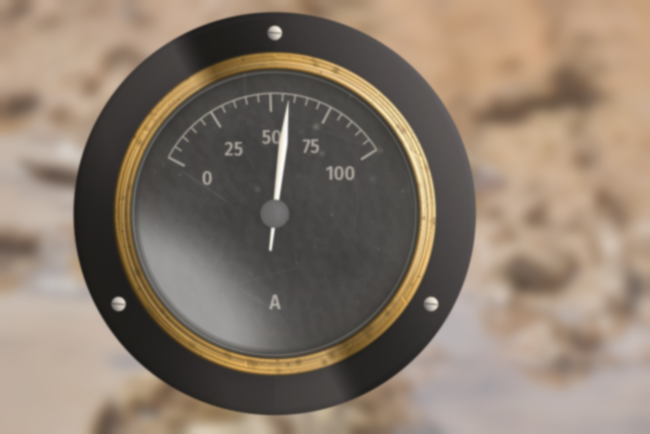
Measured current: 57.5 A
